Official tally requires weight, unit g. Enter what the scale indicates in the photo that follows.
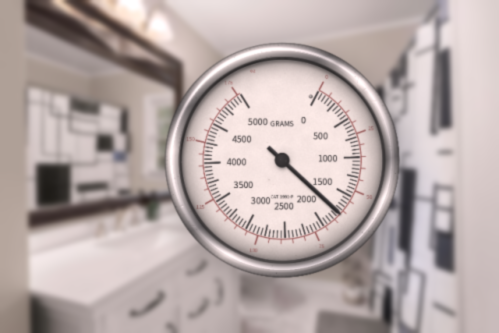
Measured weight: 1750 g
